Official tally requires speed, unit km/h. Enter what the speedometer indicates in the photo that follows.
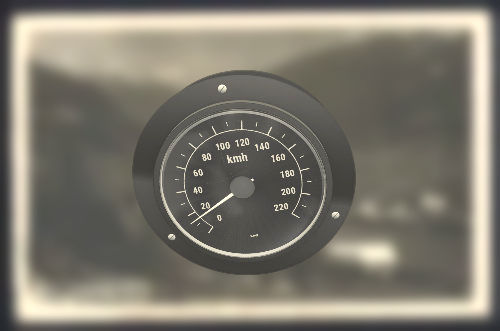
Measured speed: 15 km/h
